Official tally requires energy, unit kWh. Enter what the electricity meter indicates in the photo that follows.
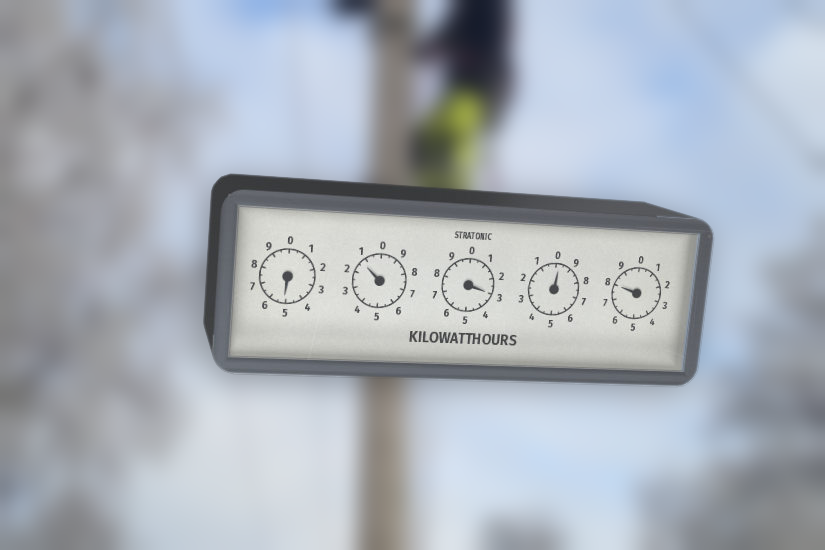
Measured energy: 51298 kWh
